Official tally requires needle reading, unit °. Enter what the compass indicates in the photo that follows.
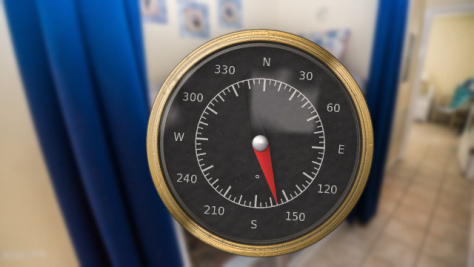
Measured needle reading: 160 °
